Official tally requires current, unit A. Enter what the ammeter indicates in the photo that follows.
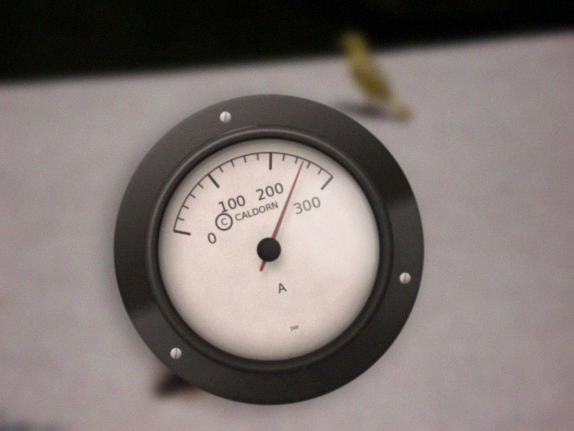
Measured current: 250 A
